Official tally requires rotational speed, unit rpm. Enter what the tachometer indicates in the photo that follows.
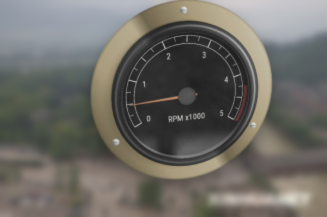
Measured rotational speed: 500 rpm
